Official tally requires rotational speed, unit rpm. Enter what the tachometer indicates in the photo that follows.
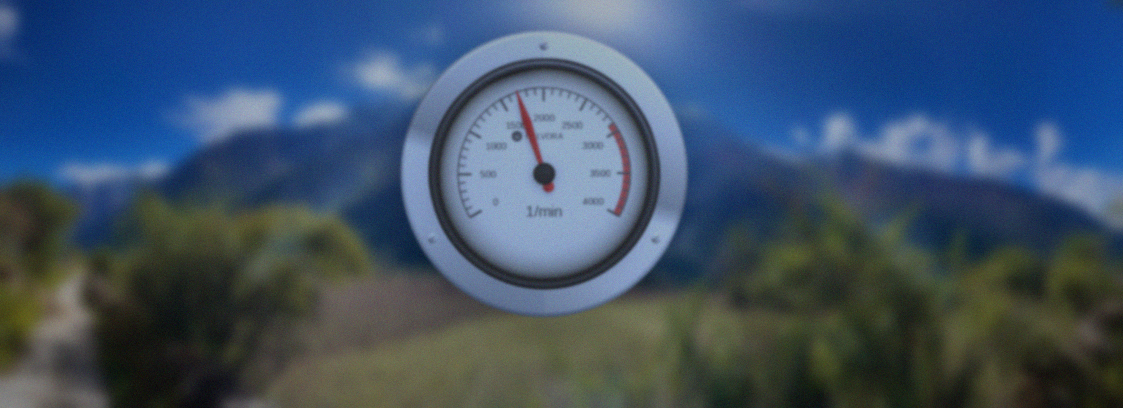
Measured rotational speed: 1700 rpm
